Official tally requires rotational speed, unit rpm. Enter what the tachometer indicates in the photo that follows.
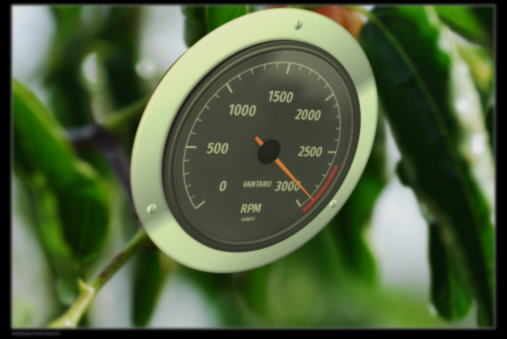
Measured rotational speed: 2900 rpm
